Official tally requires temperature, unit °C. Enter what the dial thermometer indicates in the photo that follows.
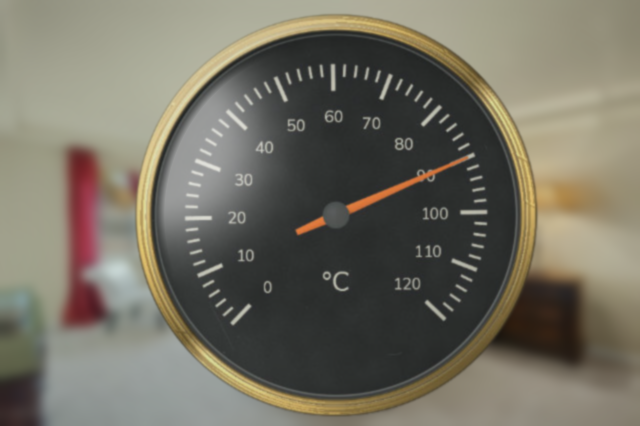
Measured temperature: 90 °C
